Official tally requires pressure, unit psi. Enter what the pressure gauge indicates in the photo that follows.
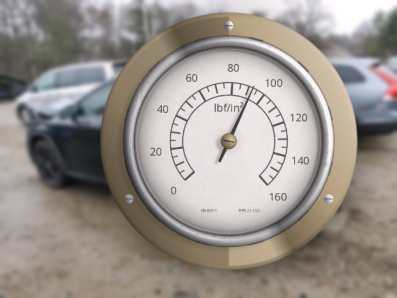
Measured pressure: 92.5 psi
